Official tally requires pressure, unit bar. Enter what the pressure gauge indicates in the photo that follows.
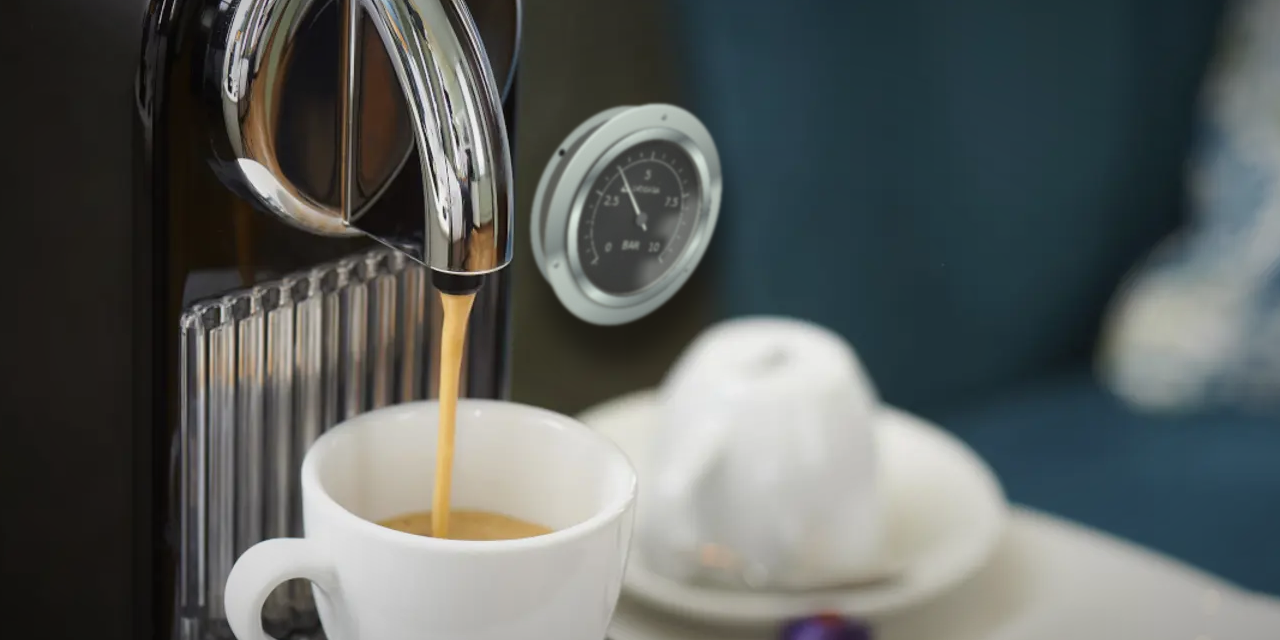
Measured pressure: 3.5 bar
